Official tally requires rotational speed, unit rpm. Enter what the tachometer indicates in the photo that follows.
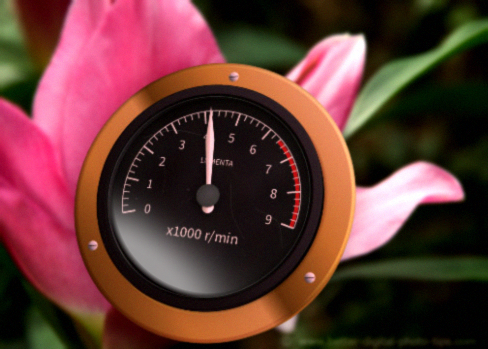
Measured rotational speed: 4200 rpm
